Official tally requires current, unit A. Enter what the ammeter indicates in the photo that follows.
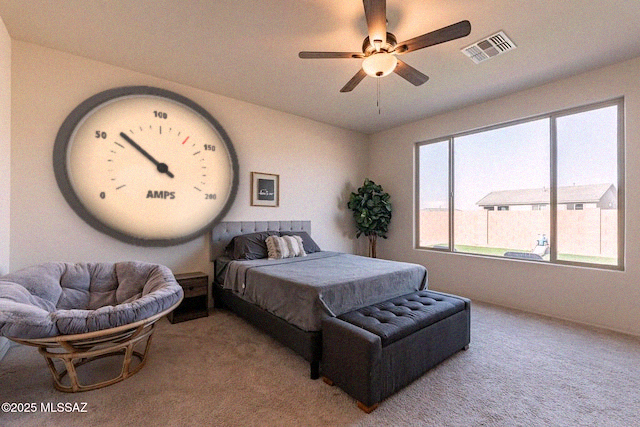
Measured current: 60 A
